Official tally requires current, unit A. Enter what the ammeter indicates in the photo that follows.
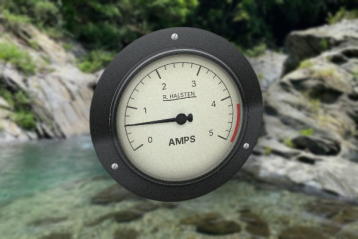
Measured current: 0.6 A
